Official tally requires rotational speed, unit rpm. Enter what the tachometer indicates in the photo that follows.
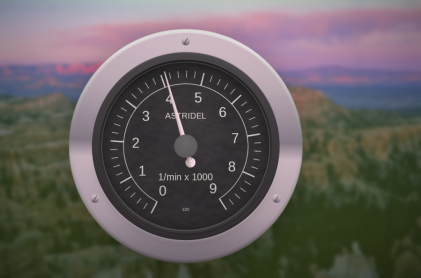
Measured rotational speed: 4100 rpm
